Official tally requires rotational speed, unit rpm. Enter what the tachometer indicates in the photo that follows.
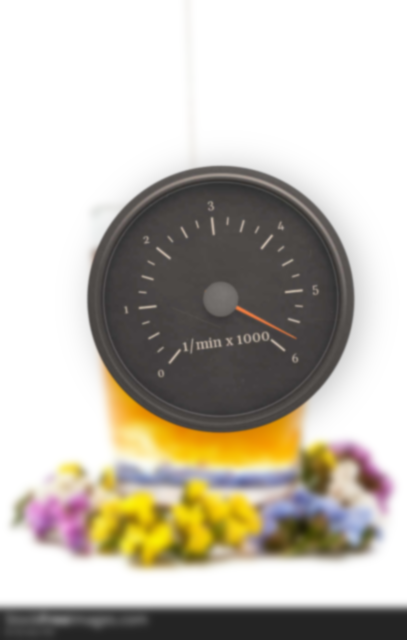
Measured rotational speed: 5750 rpm
